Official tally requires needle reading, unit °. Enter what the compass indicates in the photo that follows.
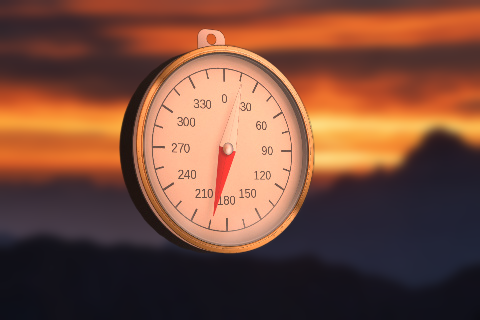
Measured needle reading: 195 °
